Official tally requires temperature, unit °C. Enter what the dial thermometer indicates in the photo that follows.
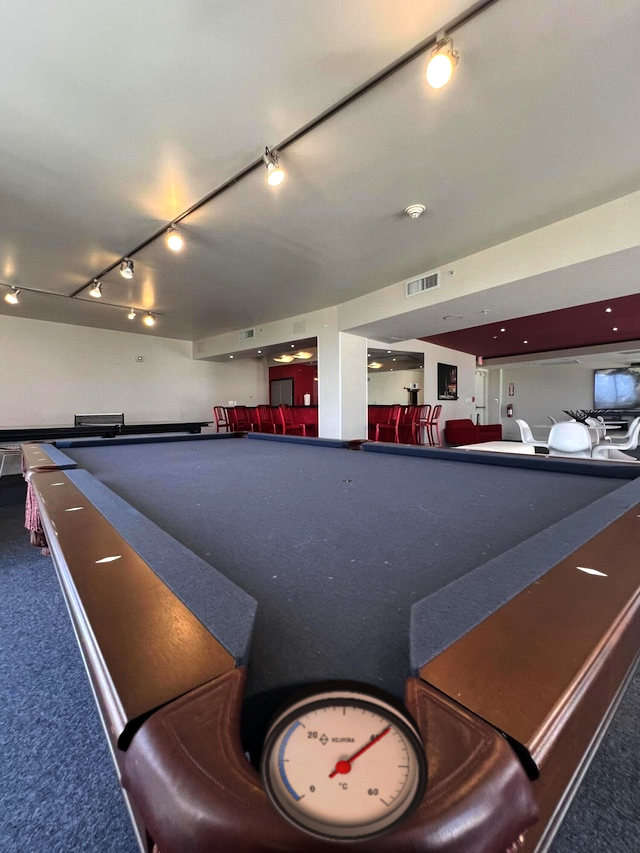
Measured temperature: 40 °C
